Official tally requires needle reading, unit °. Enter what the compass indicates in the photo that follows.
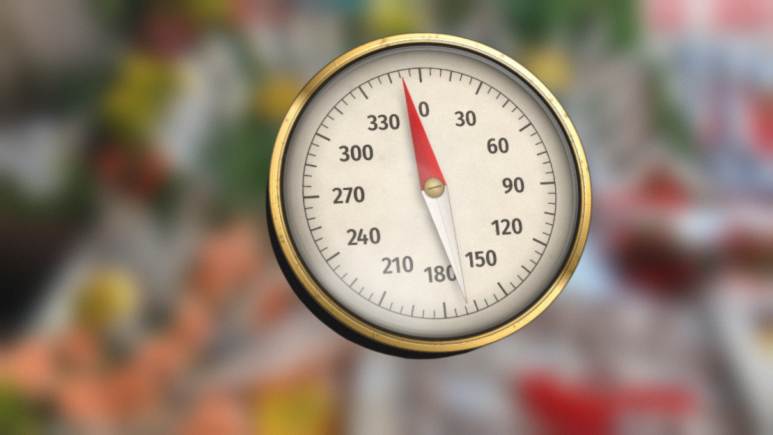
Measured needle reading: 350 °
